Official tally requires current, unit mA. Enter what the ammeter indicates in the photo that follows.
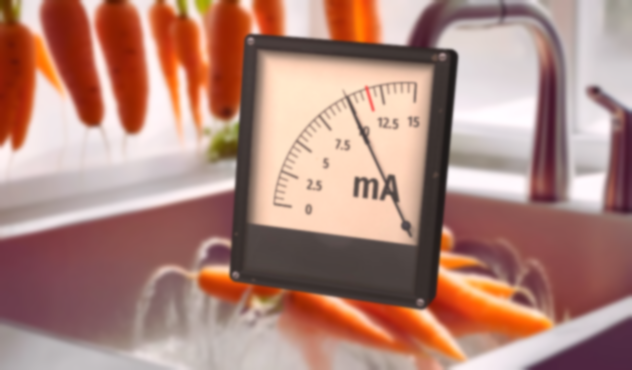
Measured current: 10 mA
